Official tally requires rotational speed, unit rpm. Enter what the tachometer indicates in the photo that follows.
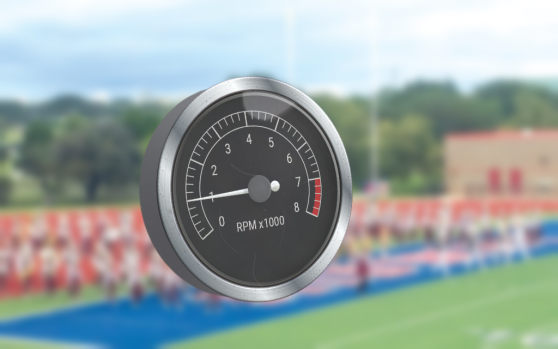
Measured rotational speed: 1000 rpm
